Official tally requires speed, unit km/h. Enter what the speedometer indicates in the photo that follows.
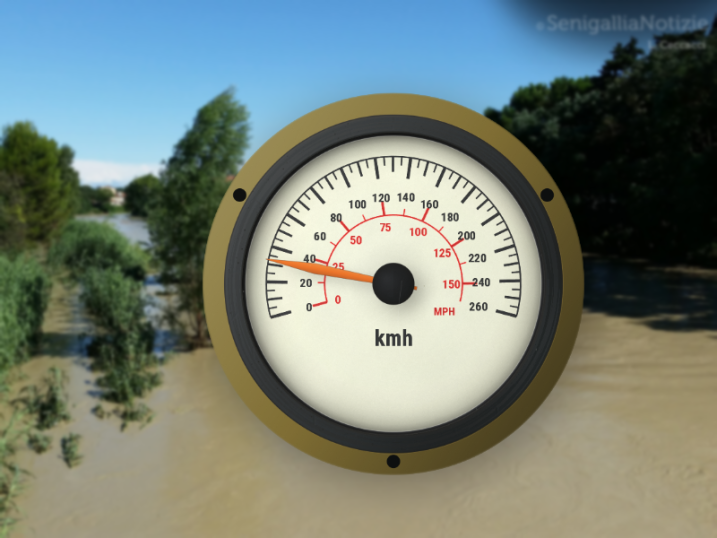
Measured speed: 32.5 km/h
